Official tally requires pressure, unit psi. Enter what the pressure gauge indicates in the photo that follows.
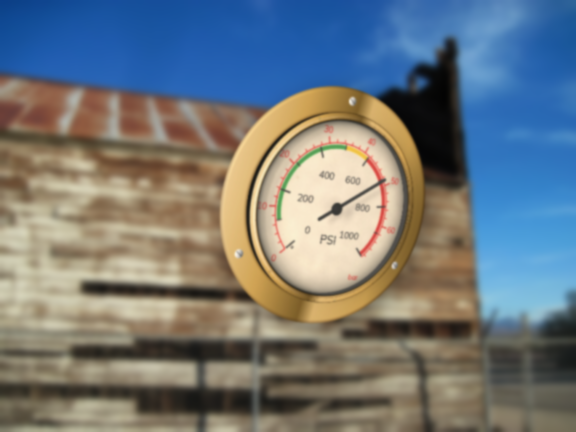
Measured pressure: 700 psi
